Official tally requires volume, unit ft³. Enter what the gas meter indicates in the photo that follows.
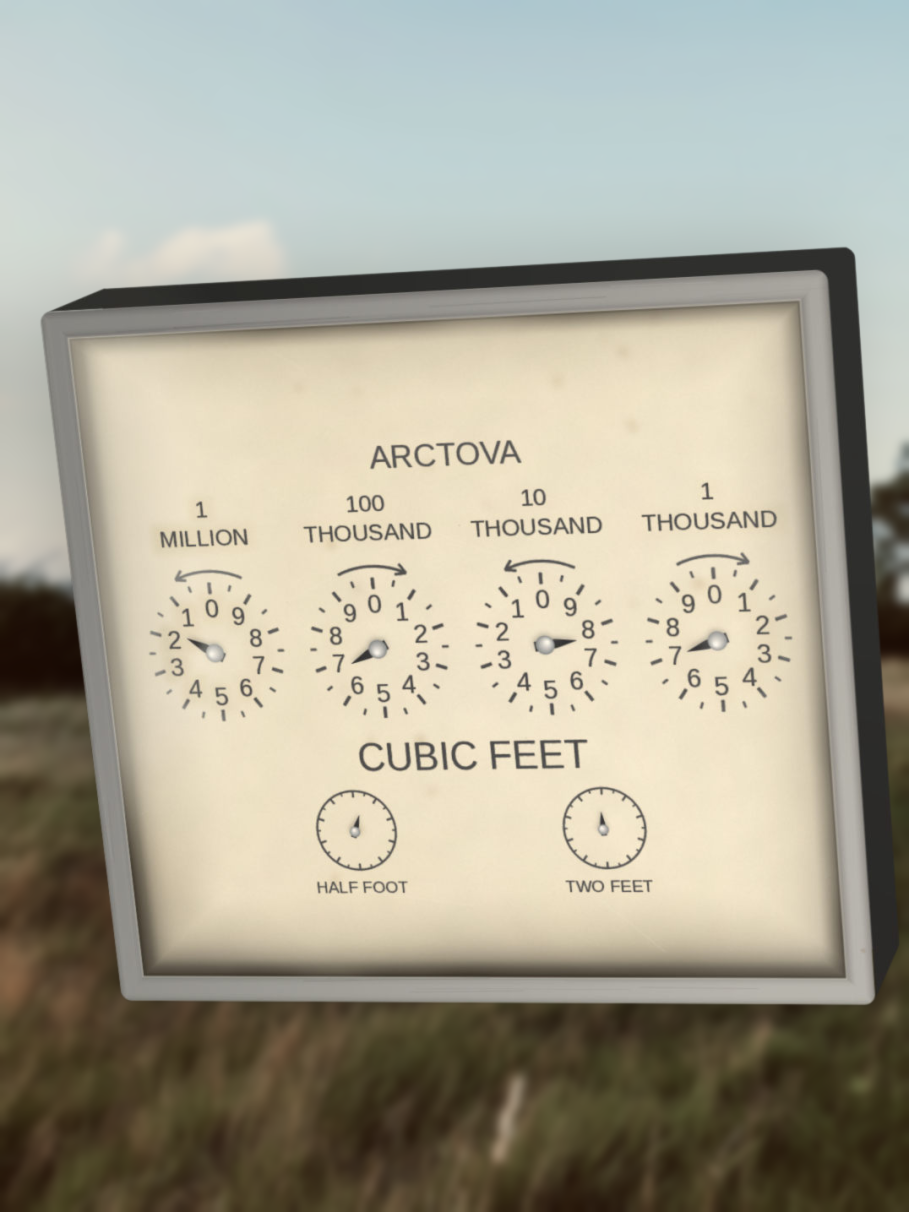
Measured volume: 167700 ft³
